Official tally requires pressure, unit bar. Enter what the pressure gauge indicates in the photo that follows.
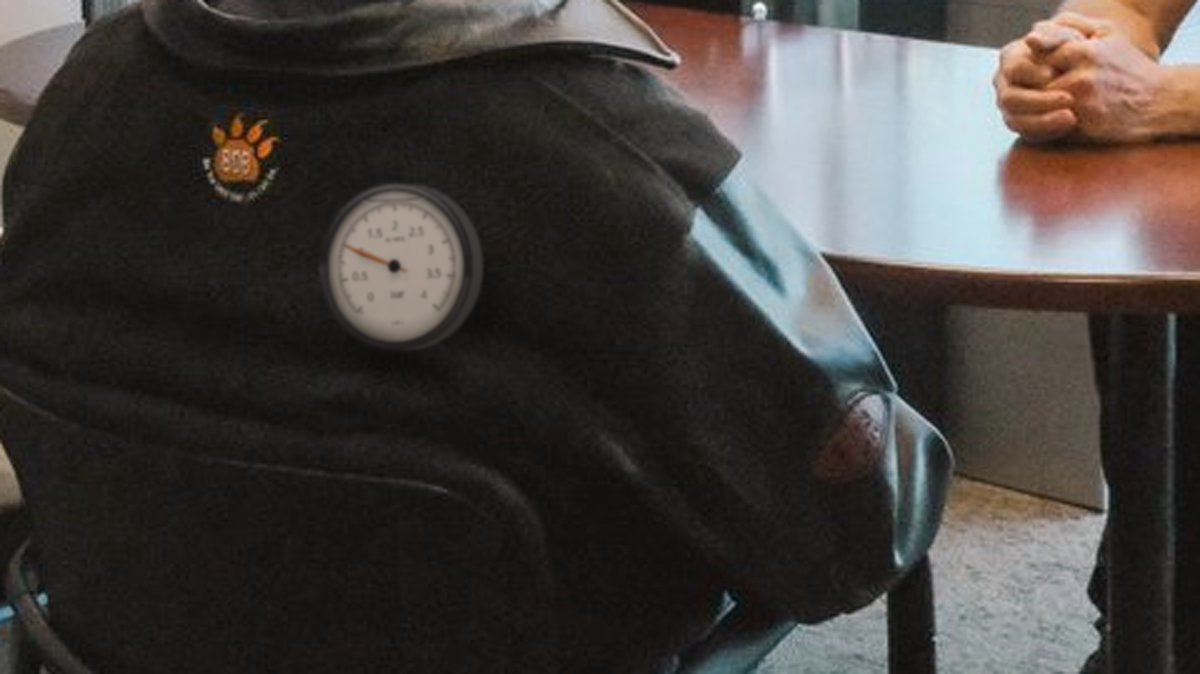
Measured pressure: 1 bar
